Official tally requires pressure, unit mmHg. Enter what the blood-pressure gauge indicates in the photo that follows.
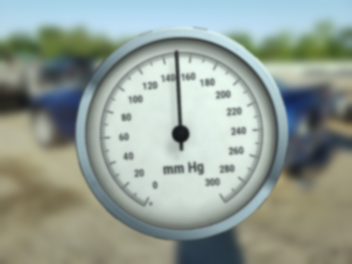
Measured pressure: 150 mmHg
